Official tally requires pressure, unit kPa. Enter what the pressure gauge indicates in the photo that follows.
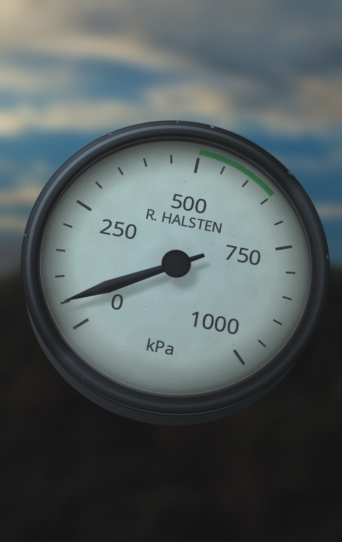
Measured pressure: 50 kPa
